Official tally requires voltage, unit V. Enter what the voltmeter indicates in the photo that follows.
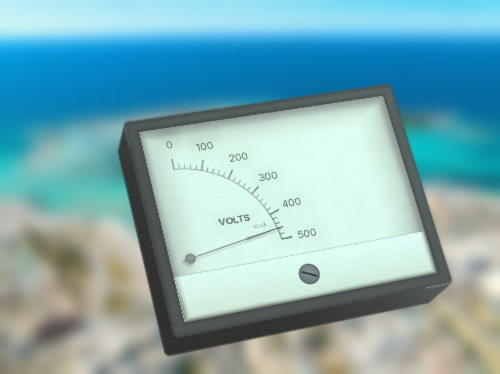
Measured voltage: 460 V
